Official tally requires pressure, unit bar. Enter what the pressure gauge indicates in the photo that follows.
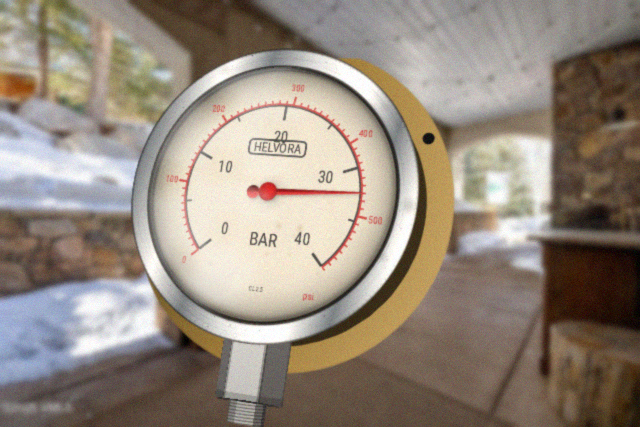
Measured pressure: 32.5 bar
